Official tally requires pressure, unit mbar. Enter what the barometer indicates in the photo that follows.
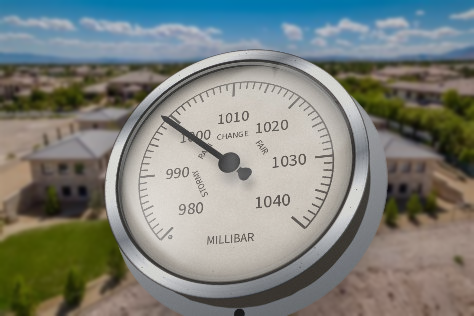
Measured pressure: 999 mbar
